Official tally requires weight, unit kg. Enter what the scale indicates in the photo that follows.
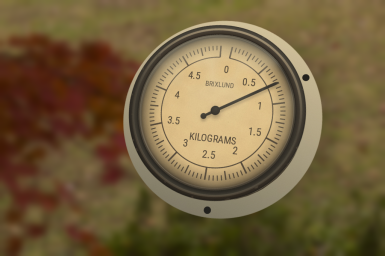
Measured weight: 0.75 kg
